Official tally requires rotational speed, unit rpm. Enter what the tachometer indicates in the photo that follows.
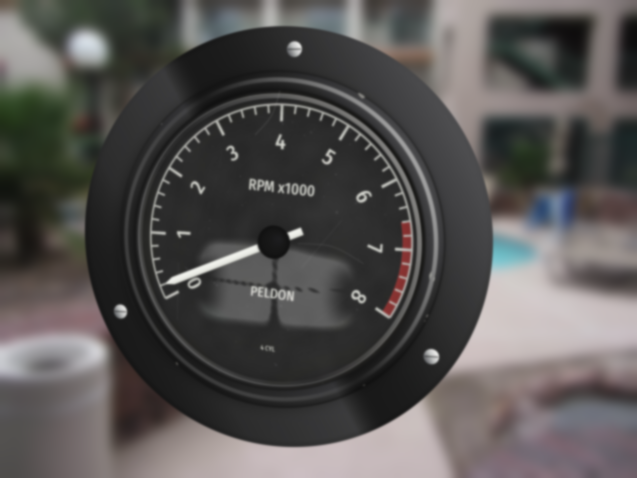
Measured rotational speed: 200 rpm
